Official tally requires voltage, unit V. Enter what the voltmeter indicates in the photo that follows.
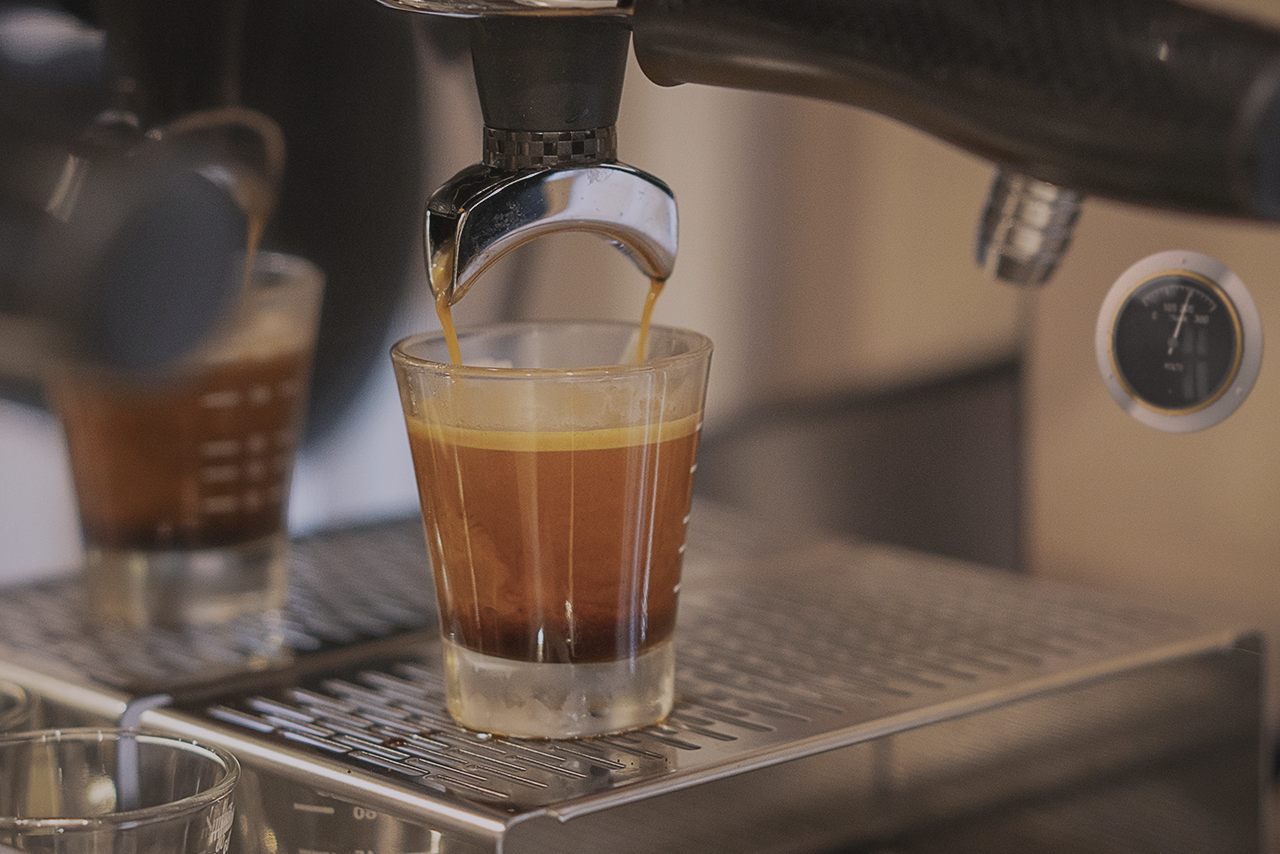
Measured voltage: 200 V
